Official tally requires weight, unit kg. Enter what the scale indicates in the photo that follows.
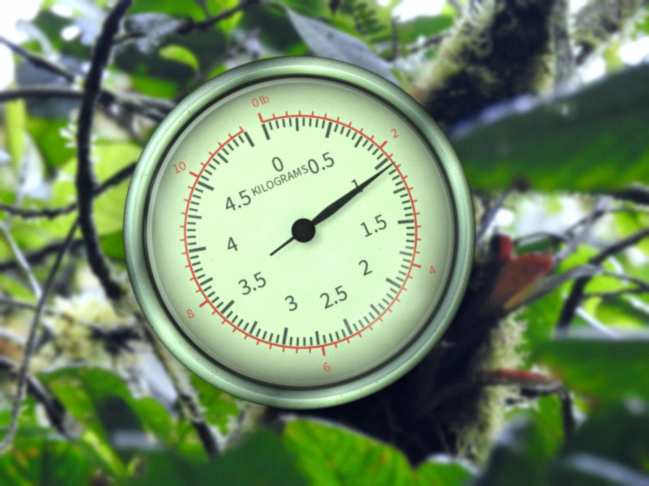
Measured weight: 1.05 kg
